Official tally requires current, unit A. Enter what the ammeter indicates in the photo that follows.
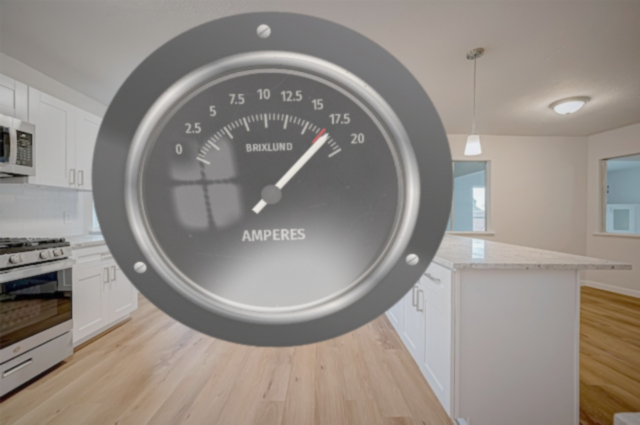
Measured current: 17.5 A
